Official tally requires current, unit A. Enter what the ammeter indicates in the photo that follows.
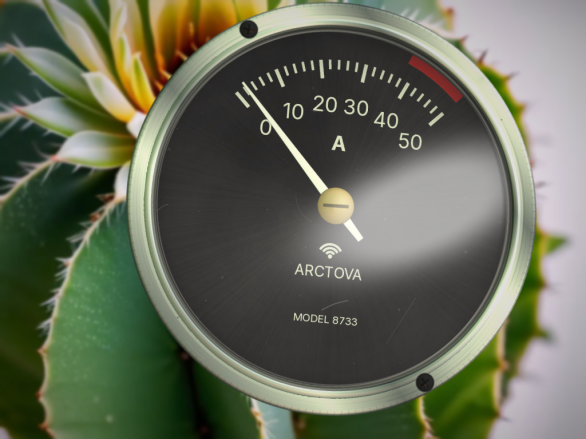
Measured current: 2 A
